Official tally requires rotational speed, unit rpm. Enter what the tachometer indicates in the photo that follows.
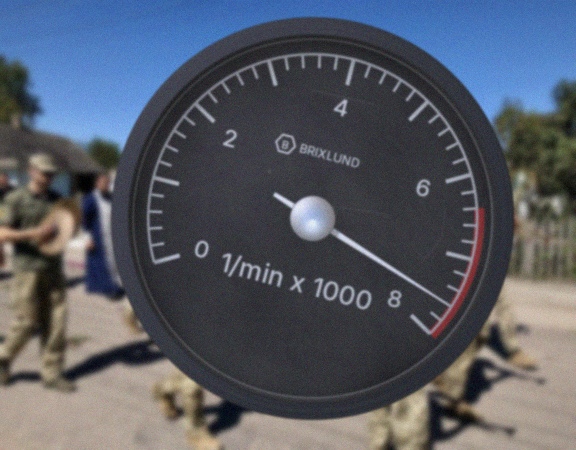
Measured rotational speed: 7600 rpm
